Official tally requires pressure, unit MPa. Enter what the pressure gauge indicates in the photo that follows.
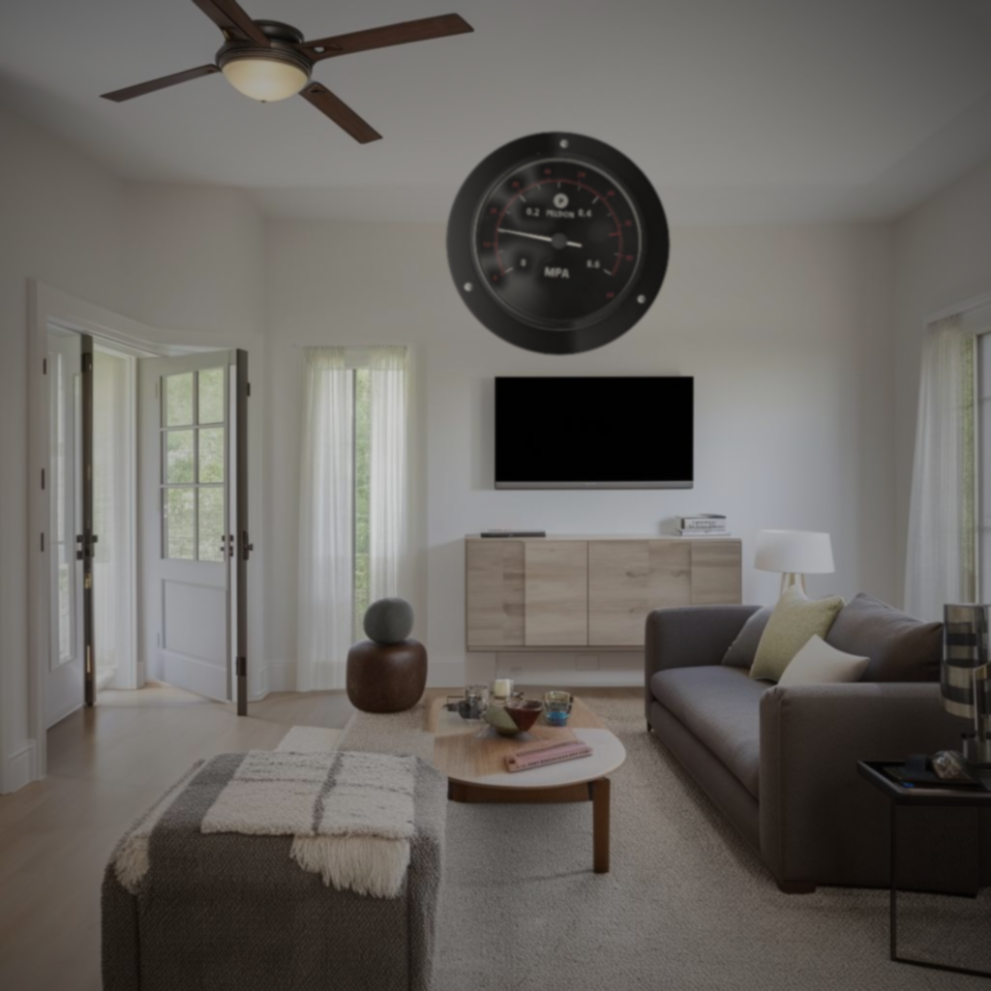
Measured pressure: 0.1 MPa
